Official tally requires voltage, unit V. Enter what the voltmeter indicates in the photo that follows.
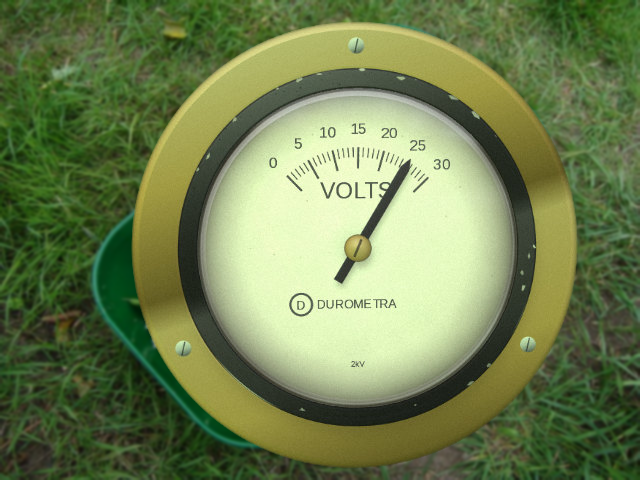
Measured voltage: 25 V
